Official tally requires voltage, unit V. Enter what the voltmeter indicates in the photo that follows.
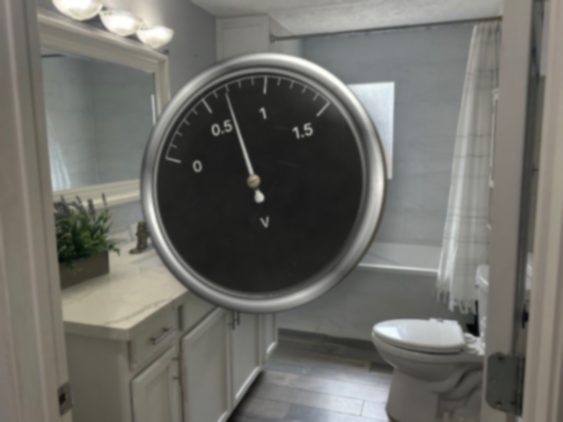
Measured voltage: 0.7 V
